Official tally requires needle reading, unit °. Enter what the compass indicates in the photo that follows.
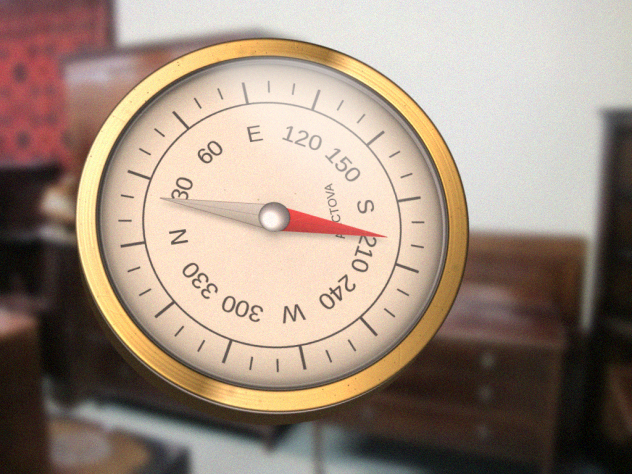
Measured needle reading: 200 °
